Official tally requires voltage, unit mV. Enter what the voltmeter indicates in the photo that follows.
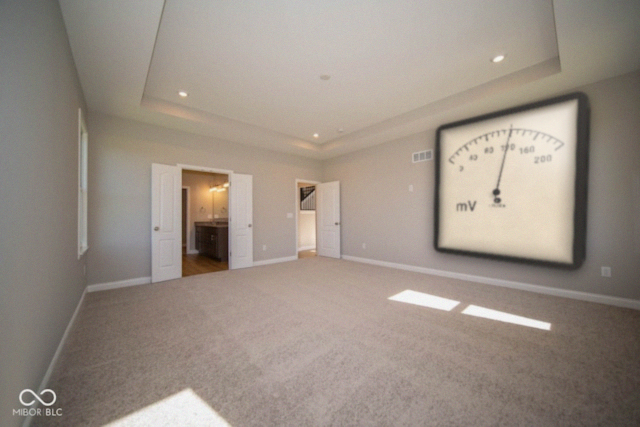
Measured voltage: 120 mV
